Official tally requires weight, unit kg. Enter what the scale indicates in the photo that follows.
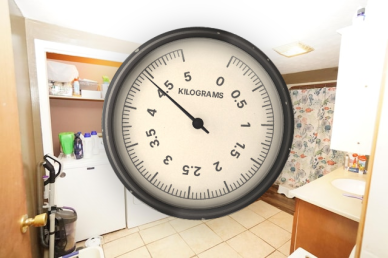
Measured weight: 4.45 kg
